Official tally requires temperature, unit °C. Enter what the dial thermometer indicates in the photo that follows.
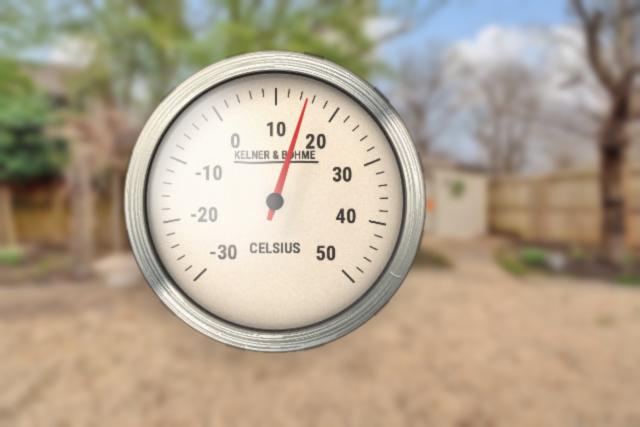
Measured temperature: 15 °C
